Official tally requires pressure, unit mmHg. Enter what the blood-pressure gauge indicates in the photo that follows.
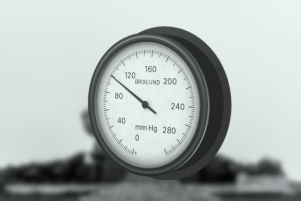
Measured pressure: 100 mmHg
